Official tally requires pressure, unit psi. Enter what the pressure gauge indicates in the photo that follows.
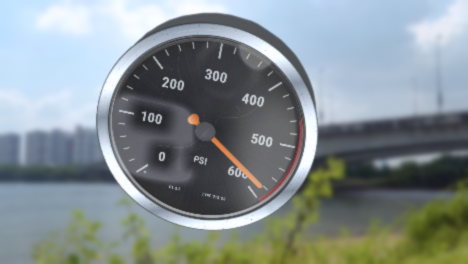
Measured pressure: 580 psi
